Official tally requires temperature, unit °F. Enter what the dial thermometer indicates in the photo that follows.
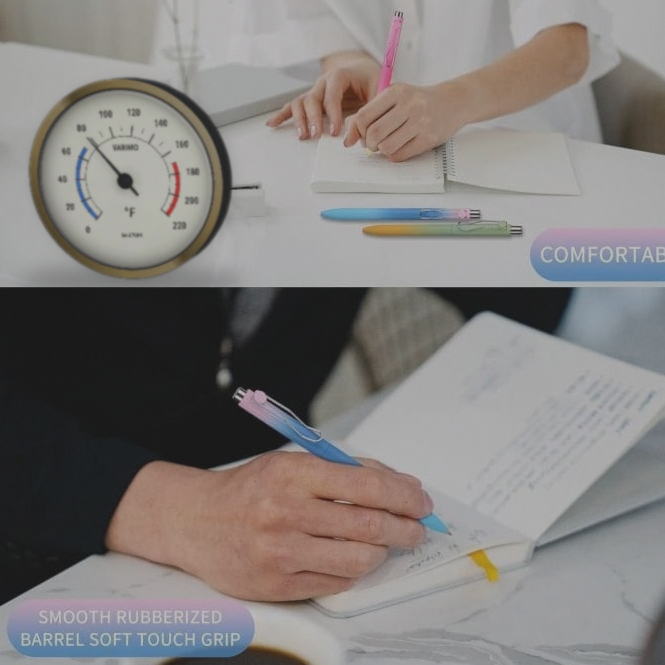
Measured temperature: 80 °F
